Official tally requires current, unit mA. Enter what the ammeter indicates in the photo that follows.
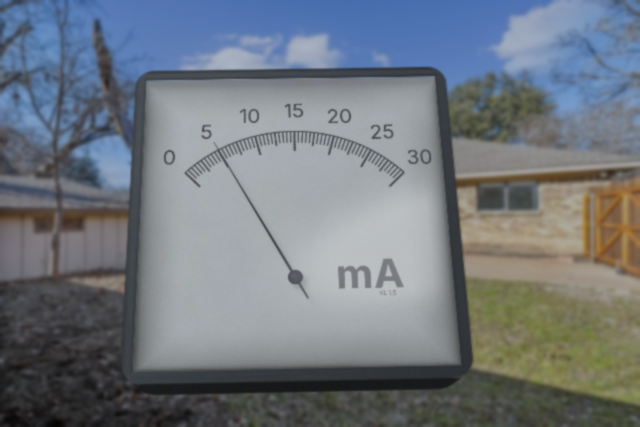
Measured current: 5 mA
